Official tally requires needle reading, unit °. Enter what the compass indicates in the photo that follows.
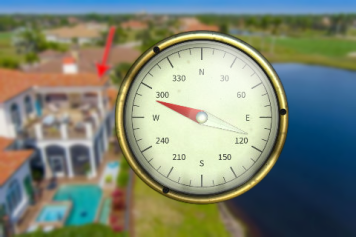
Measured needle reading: 290 °
